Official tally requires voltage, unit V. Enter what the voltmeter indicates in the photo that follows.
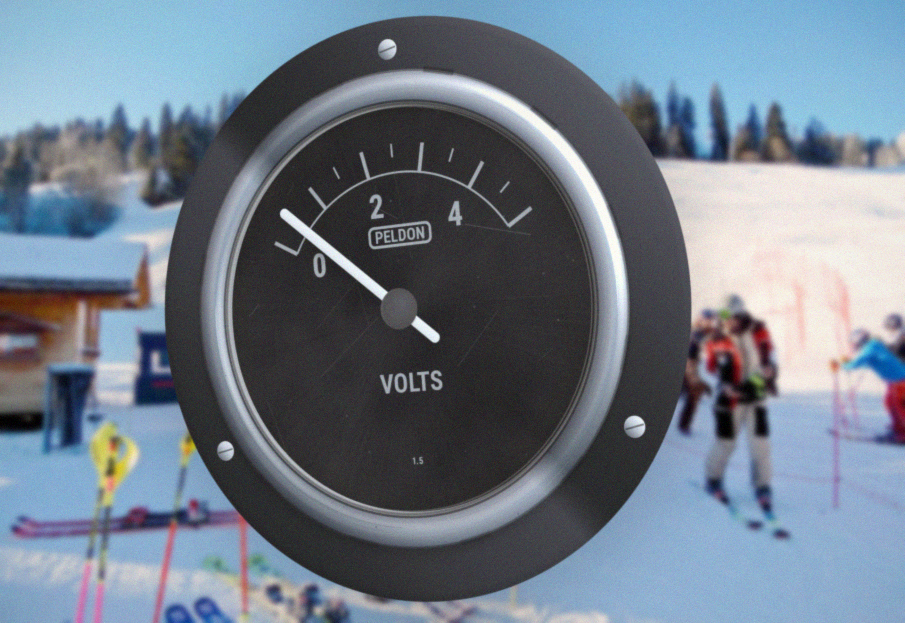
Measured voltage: 0.5 V
